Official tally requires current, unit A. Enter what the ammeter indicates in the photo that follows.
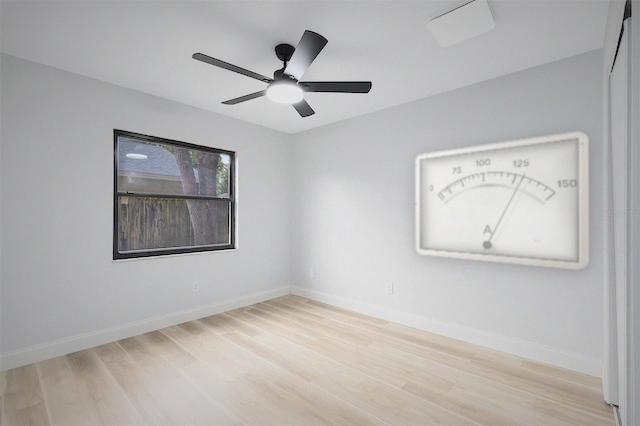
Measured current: 130 A
